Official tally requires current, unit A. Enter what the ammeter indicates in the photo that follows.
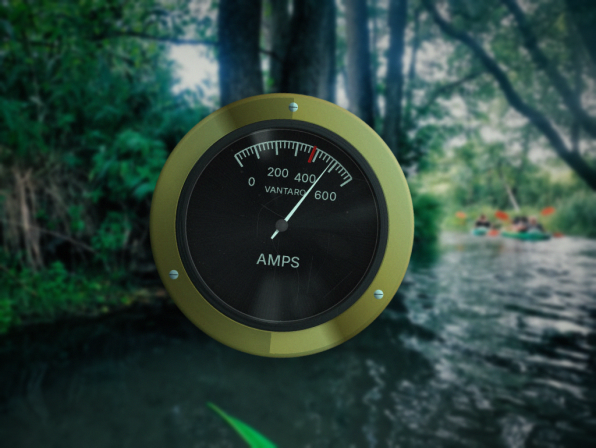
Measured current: 480 A
